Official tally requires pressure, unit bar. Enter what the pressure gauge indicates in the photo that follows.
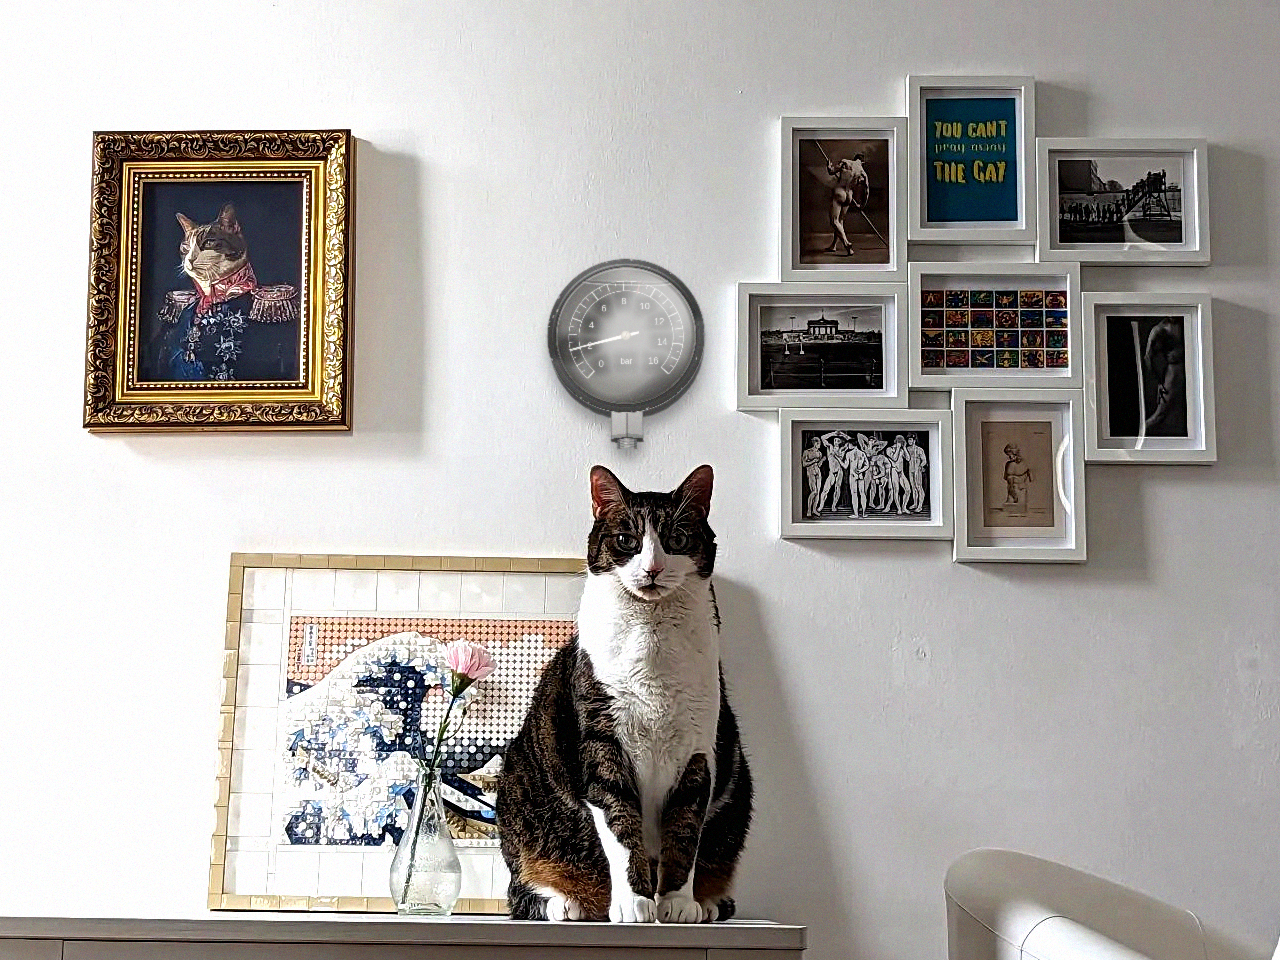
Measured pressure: 2 bar
